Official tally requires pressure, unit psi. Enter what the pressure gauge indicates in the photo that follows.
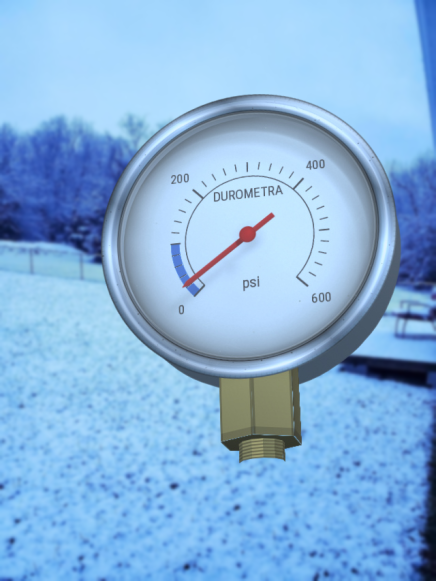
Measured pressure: 20 psi
